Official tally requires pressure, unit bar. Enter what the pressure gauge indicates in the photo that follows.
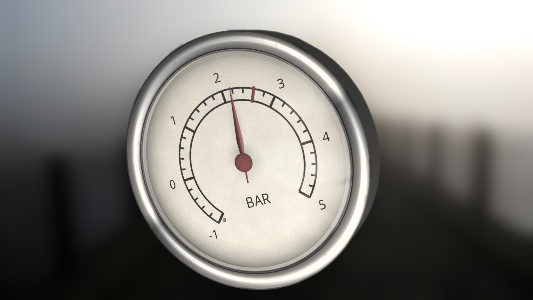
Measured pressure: 2.2 bar
